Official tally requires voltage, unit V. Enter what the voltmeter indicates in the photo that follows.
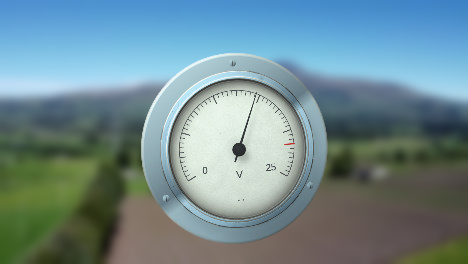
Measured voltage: 14.5 V
